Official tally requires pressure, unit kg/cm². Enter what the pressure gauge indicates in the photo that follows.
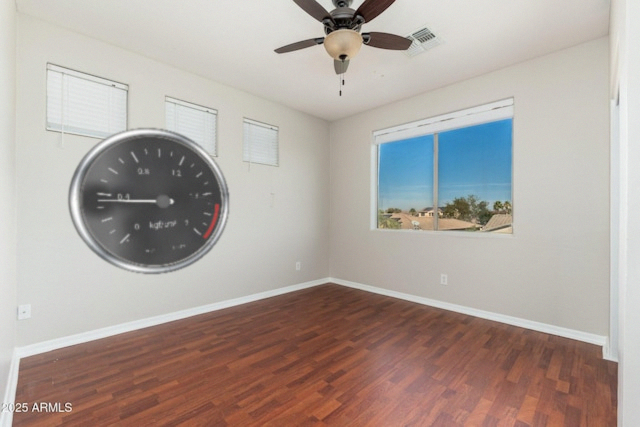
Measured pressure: 0.35 kg/cm²
